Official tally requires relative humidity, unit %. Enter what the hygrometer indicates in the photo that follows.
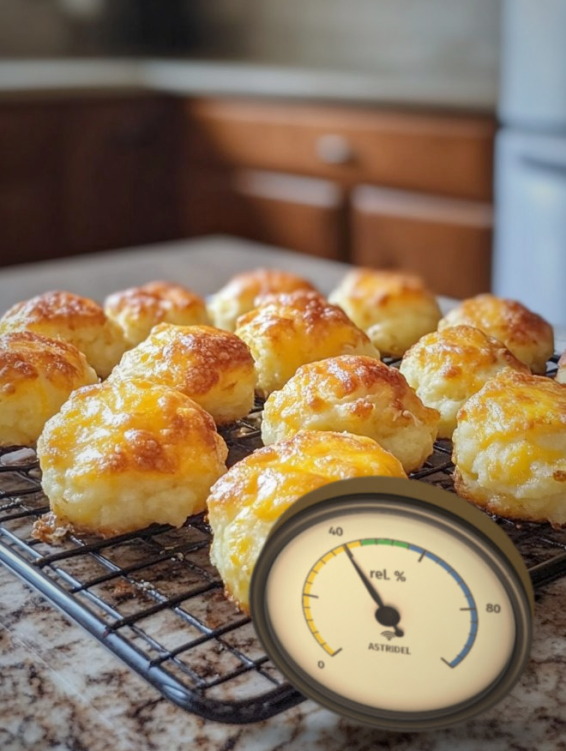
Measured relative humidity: 40 %
